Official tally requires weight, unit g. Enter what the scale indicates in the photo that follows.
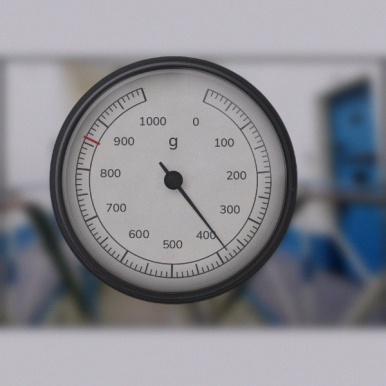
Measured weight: 380 g
